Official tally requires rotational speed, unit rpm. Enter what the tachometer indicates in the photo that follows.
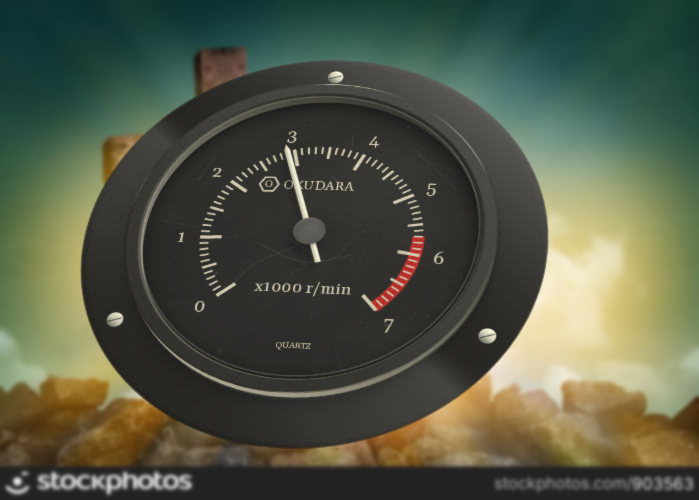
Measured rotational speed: 2900 rpm
